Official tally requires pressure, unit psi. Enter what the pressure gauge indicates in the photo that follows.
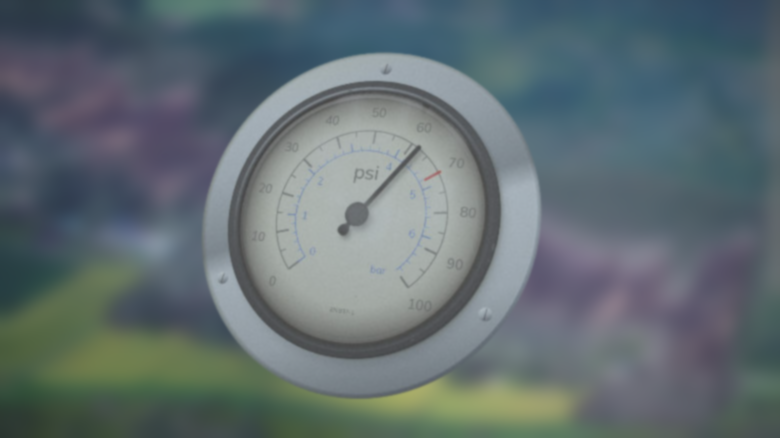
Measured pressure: 62.5 psi
